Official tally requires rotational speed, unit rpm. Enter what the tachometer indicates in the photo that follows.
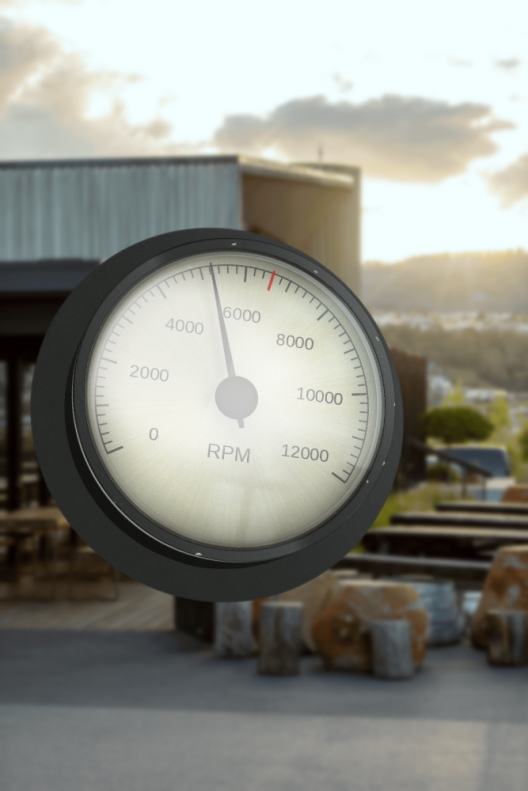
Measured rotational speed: 5200 rpm
